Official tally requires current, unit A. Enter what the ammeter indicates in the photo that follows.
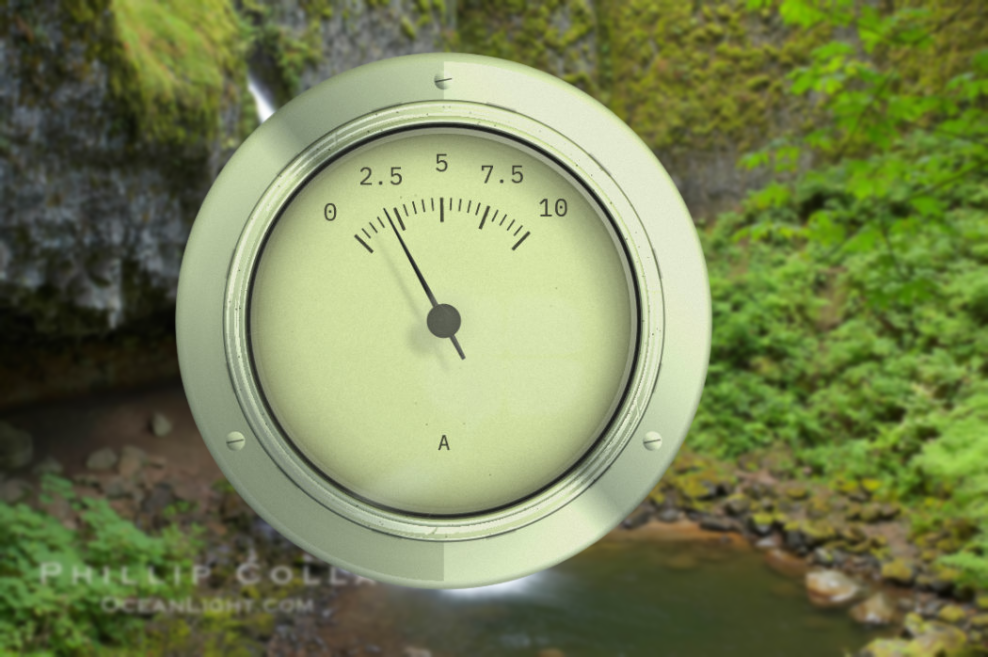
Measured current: 2 A
